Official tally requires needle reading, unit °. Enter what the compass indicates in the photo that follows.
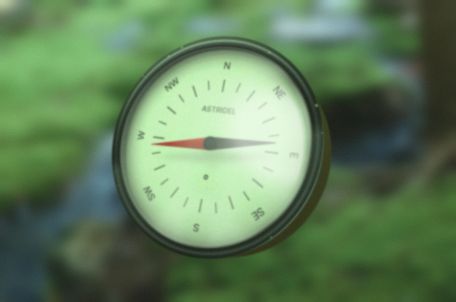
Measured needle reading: 262.5 °
